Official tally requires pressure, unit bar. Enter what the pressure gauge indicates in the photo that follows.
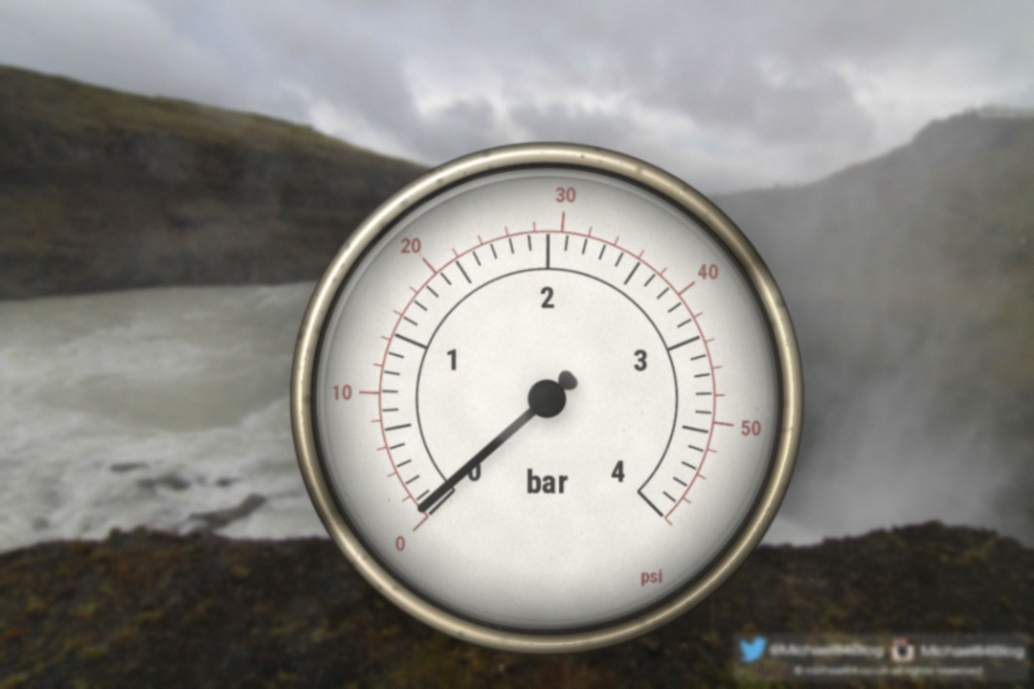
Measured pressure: 0.05 bar
